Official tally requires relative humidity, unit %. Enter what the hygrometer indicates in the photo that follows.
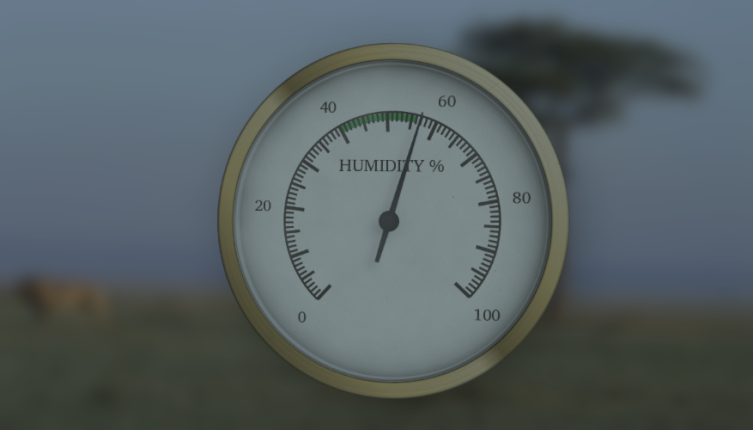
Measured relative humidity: 57 %
